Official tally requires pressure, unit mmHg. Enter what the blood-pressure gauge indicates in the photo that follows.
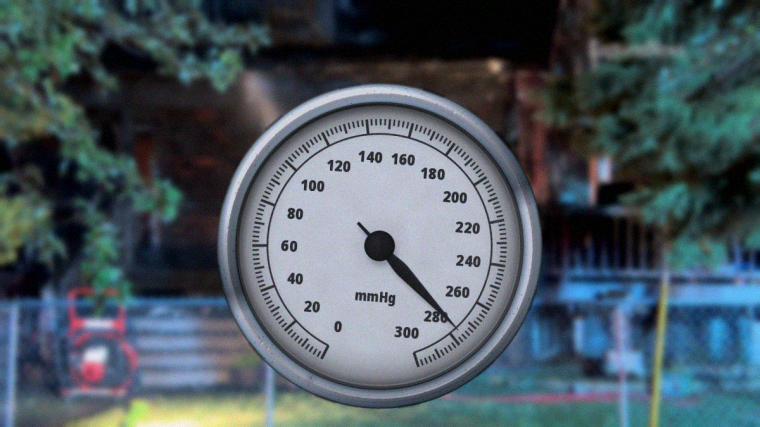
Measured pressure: 276 mmHg
